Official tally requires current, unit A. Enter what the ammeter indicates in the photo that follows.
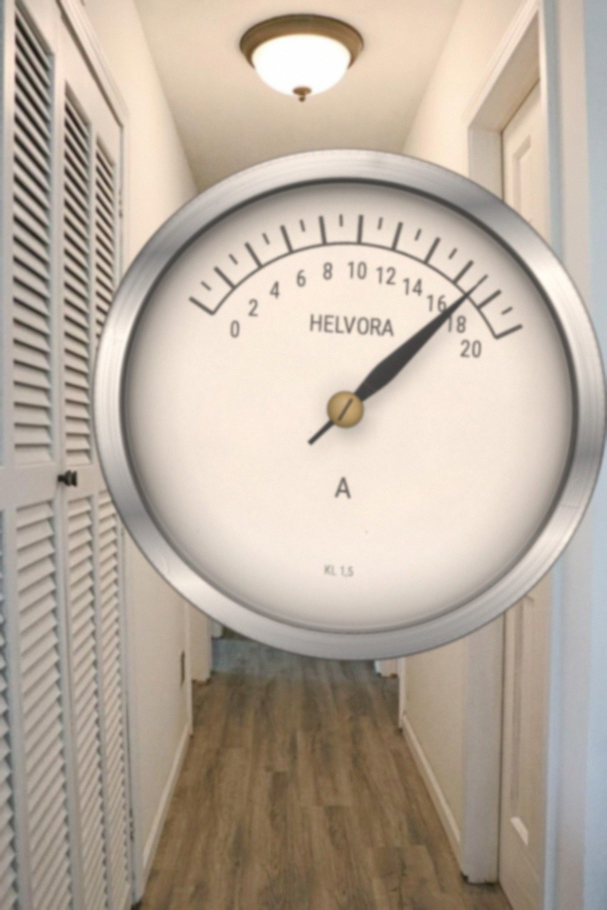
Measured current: 17 A
